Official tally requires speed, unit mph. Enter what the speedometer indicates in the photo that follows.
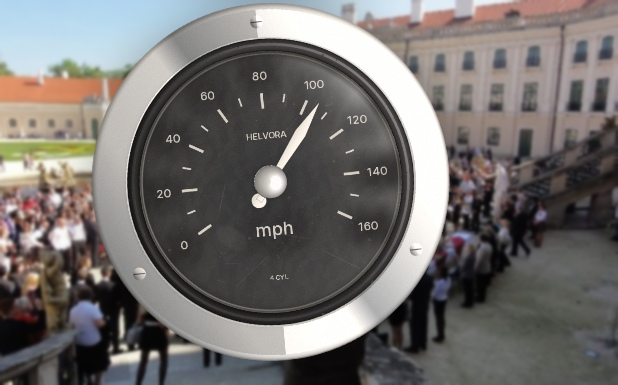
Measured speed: 105 mph
